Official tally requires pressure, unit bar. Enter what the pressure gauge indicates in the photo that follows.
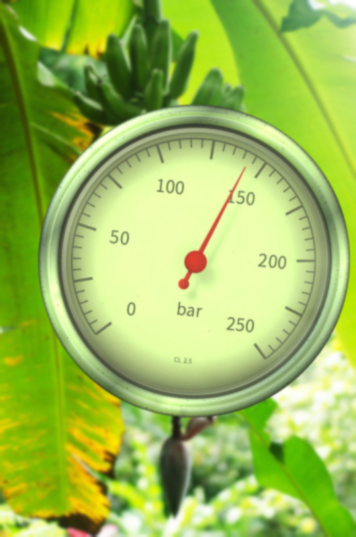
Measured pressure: 142.5 bar
